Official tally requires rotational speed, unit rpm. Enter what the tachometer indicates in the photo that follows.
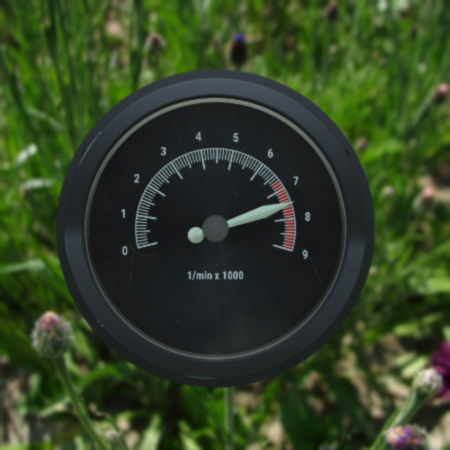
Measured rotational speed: 7500 rpm
